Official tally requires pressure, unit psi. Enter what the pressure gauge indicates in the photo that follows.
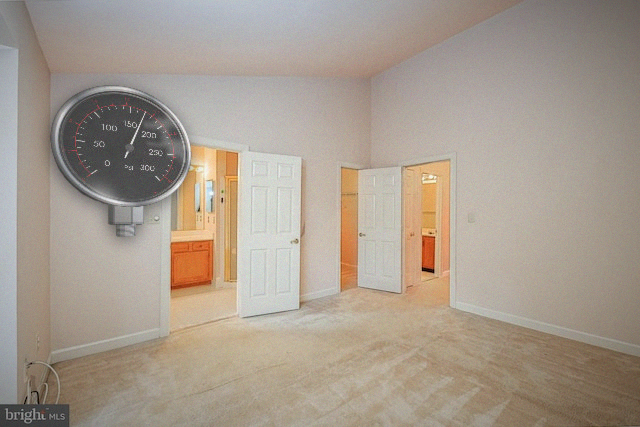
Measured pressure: 170 psi
